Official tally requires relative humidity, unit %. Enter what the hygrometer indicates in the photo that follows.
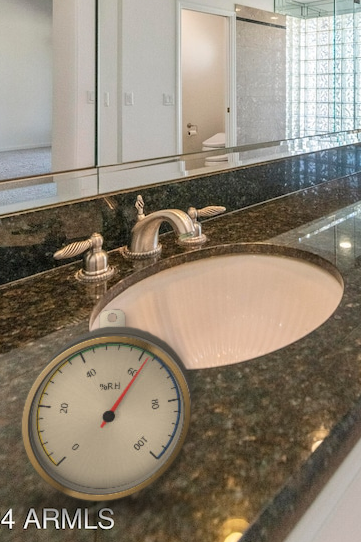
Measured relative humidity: 62 %
